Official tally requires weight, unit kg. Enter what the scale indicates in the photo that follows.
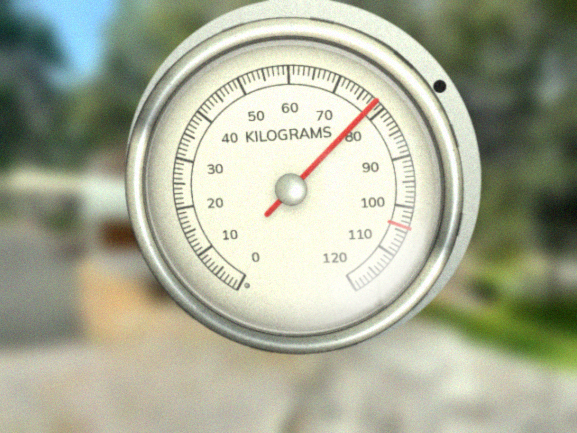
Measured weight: 78 kg
